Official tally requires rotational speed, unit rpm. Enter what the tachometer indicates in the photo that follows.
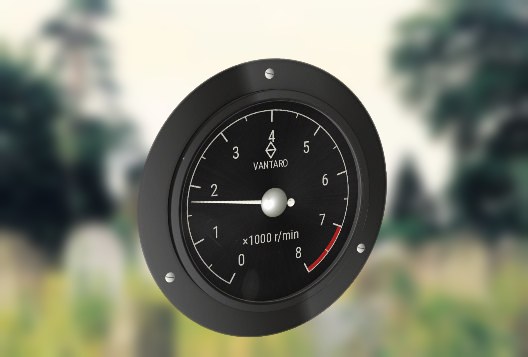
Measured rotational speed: 1750 rpm
